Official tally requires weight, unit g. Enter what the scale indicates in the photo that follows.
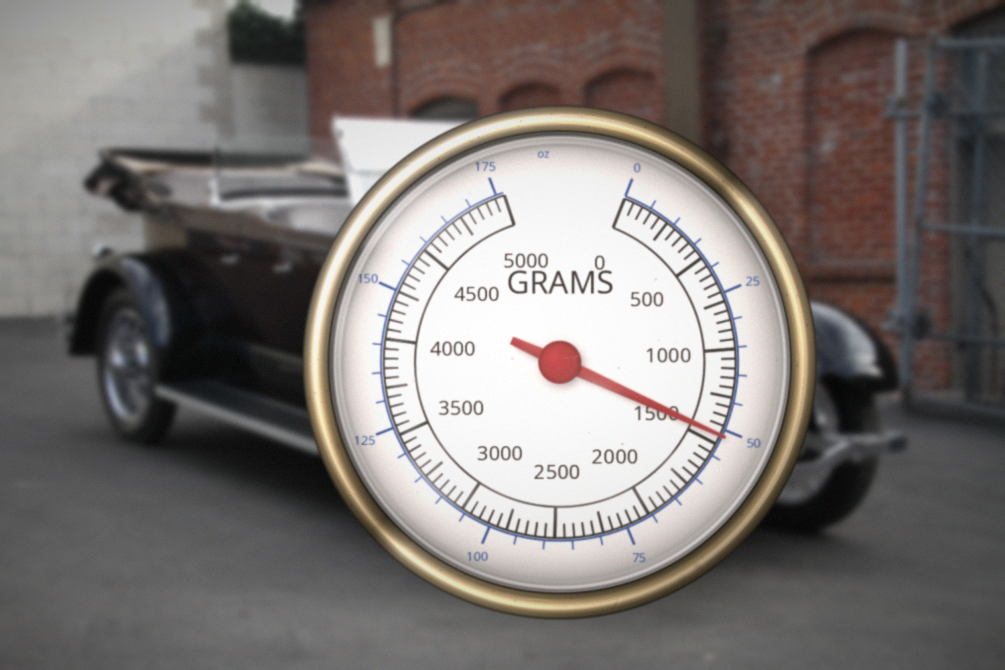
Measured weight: 1450 g
